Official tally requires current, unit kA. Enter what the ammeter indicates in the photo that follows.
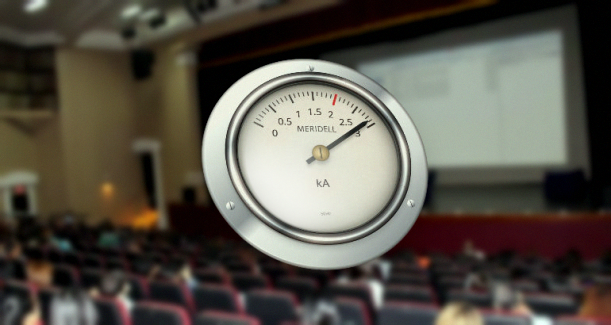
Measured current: 2.9 kA
